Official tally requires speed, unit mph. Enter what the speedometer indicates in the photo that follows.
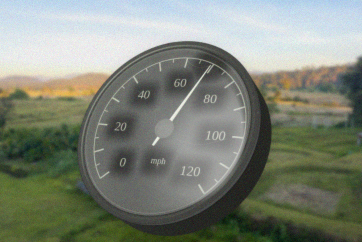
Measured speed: 70 mph
